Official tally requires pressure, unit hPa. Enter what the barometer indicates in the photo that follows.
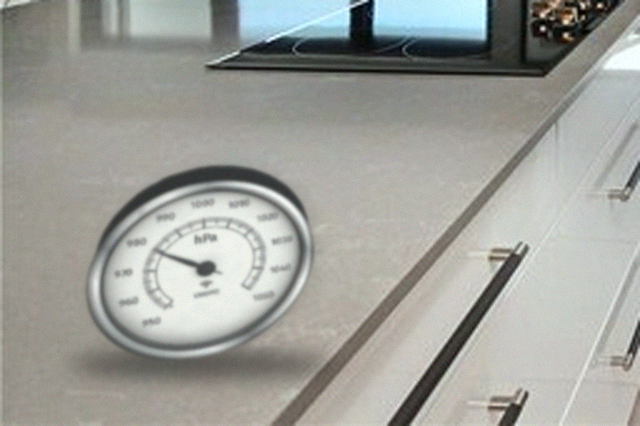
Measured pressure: 980 hPa
